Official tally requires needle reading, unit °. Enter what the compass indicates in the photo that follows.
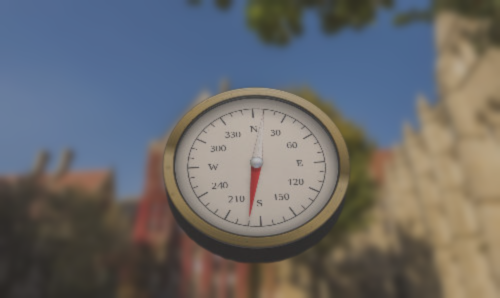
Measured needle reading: 190 °
